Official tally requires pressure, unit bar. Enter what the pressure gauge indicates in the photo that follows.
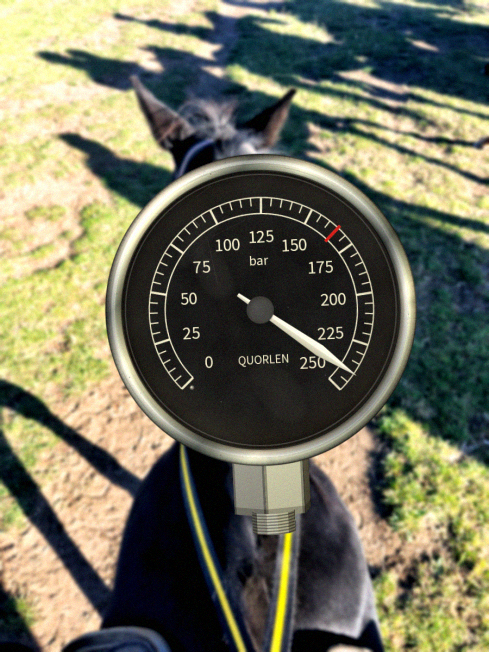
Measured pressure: 240 bar
